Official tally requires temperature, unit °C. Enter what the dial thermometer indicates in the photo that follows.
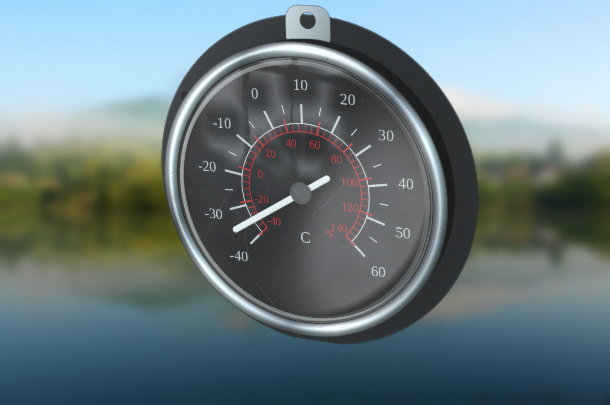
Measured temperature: -35 °C
